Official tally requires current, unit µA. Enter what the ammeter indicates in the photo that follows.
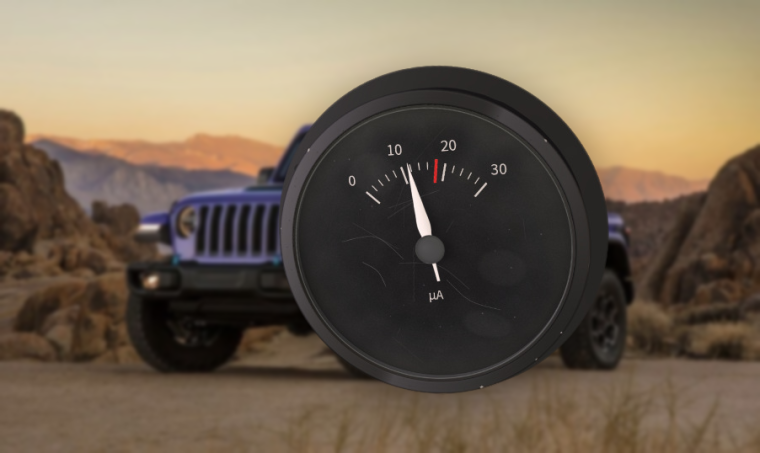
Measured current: 12 µA
